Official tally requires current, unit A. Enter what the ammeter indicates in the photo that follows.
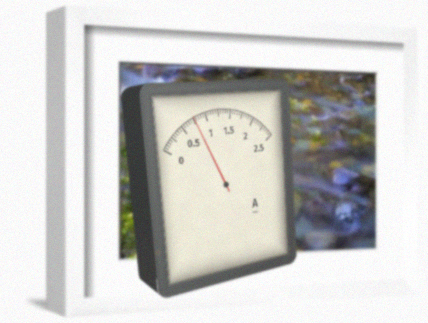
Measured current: 0.75 A
